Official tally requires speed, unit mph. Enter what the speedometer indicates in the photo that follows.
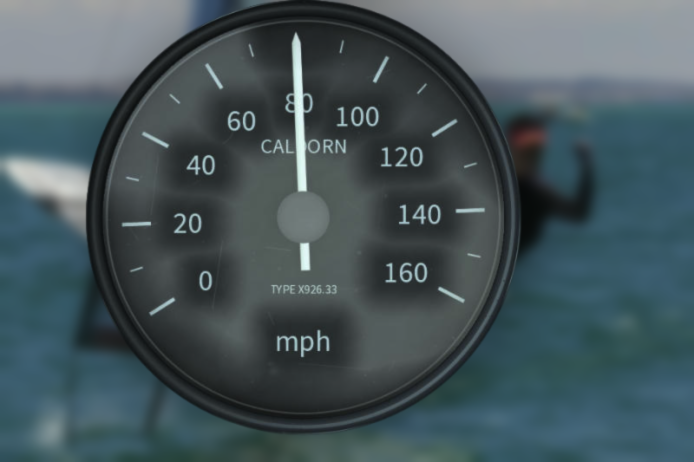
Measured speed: 80 mph
